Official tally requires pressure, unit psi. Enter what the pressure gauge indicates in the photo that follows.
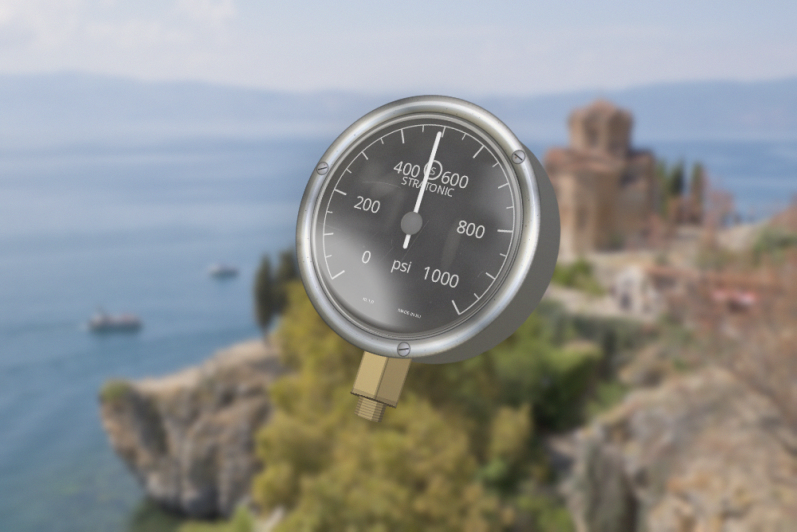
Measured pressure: 500 psi
